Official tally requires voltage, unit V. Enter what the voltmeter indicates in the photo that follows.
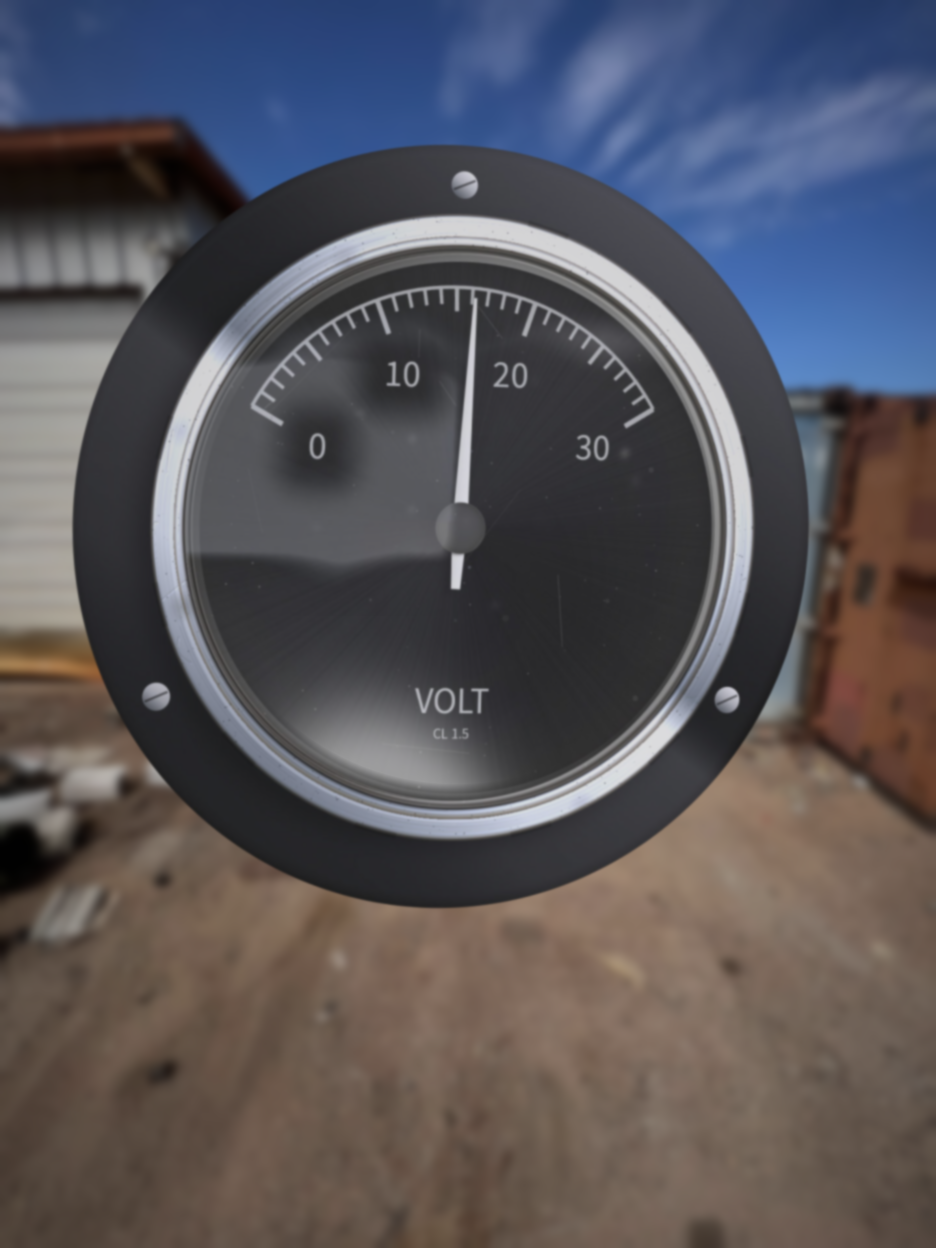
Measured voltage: 16 V
